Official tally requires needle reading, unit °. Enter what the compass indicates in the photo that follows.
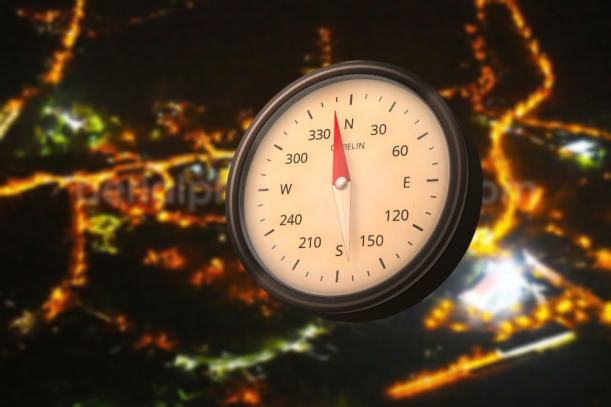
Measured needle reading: 350 °
